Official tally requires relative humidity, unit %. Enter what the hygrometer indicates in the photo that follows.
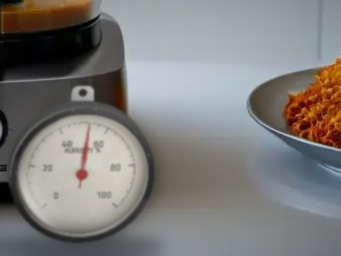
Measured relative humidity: 52 %
